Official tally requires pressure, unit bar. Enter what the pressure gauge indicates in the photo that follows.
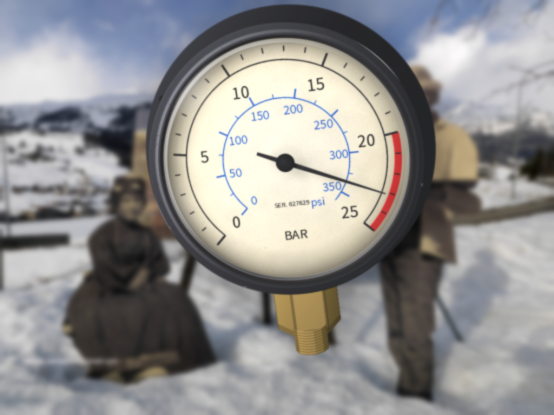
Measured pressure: 23 bar
